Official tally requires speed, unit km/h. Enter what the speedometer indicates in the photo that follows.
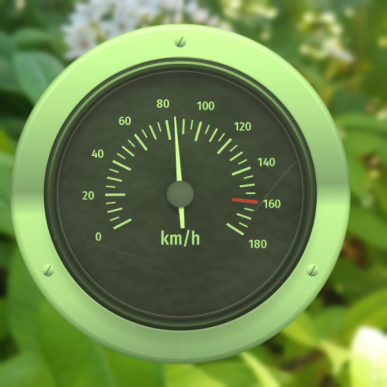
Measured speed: 85 km/h
